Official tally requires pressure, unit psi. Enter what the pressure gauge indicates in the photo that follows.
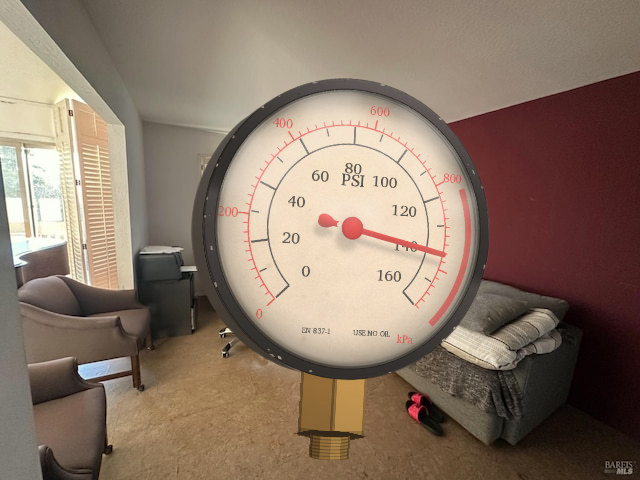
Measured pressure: 140 psi
